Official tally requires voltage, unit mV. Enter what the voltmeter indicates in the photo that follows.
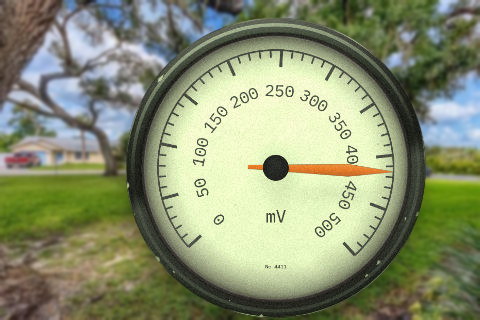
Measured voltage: 415 mV
